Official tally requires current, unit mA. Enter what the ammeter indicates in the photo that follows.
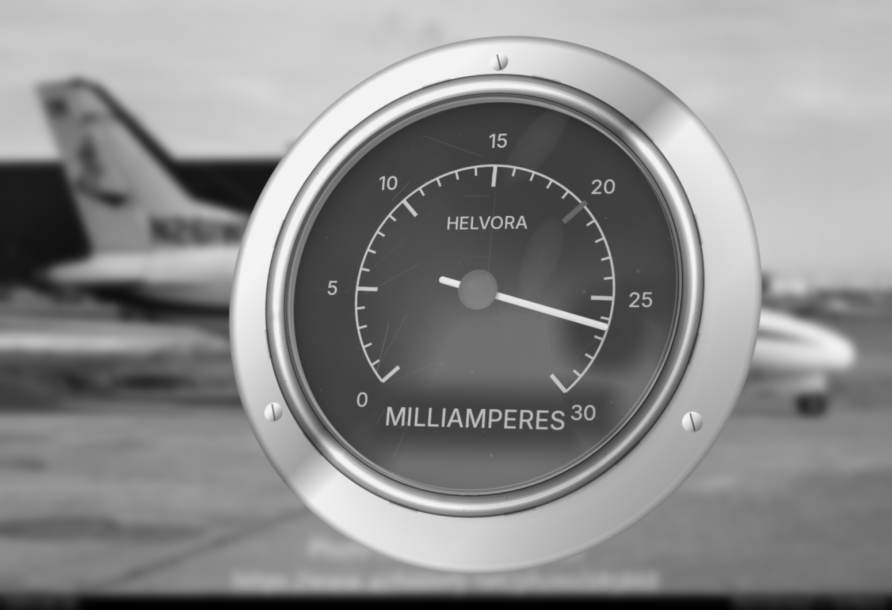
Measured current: 26.5 mA
